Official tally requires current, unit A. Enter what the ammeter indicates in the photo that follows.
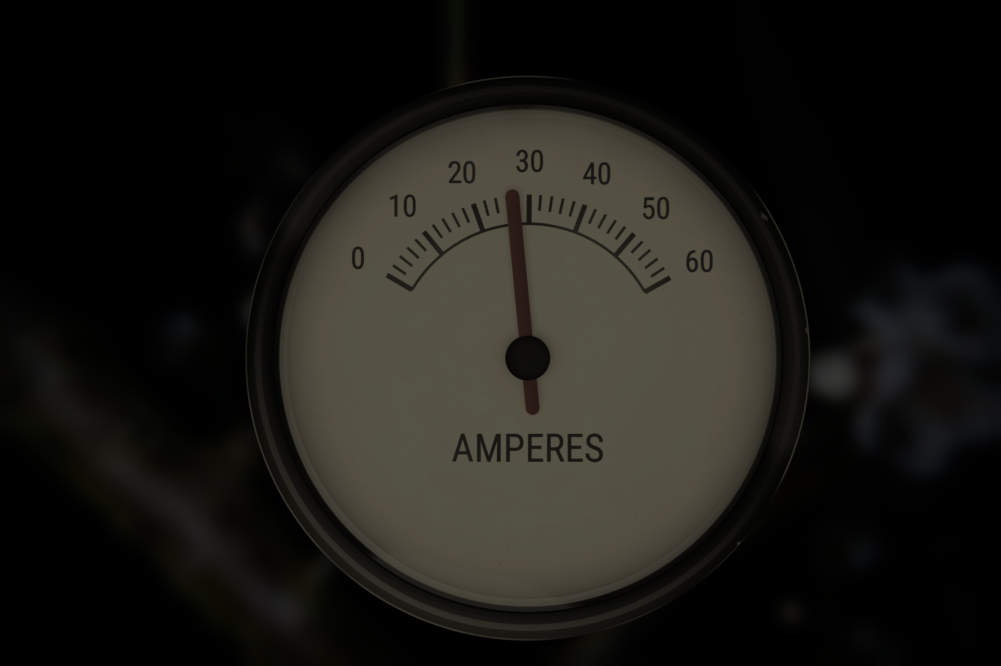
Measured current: 27 A
